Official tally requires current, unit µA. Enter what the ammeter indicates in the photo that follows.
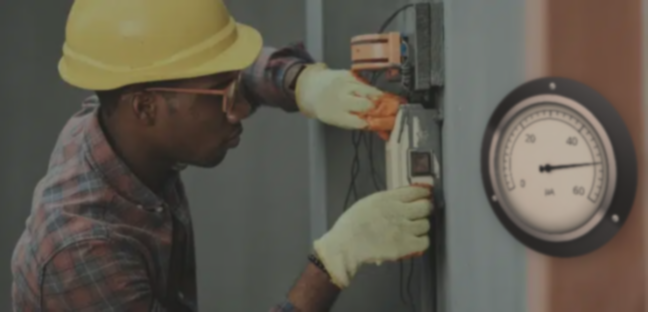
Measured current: 50 µA
